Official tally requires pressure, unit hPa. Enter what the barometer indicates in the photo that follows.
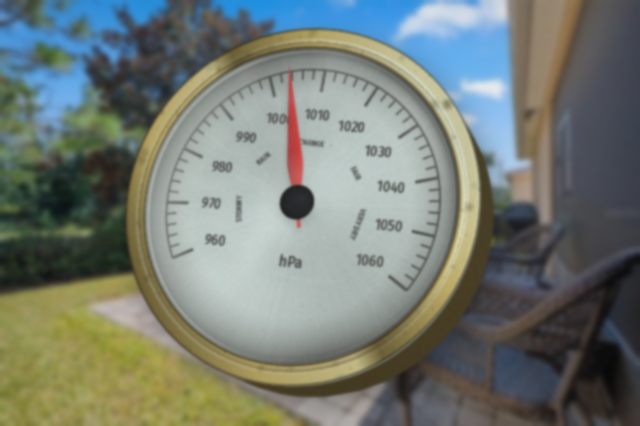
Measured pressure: 1004 hPa
